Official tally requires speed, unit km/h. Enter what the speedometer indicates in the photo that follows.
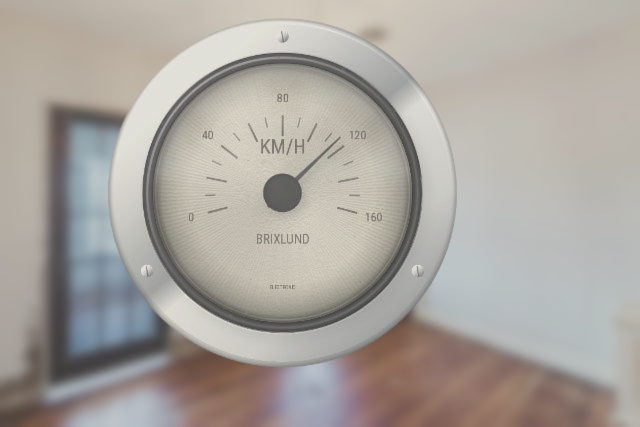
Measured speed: 115 km/h
